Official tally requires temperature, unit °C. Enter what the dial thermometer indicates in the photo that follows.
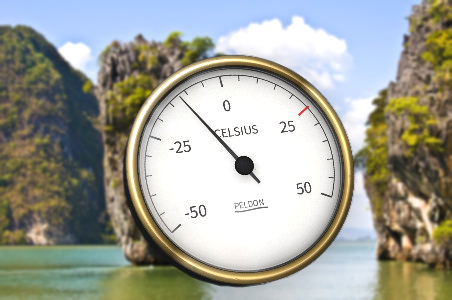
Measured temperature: -12.5 °C
